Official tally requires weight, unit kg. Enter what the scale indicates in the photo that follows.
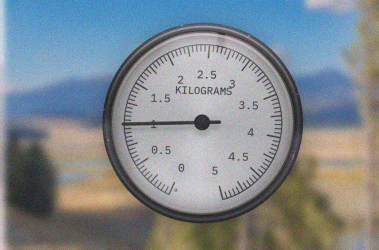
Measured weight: 1 kg
